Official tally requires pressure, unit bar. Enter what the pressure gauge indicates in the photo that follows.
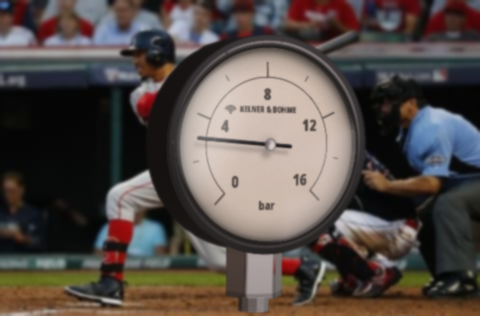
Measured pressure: 3 bar
